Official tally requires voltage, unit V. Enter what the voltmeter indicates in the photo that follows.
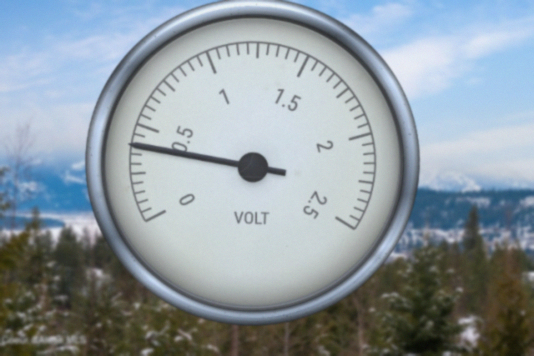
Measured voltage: 0.4 V
